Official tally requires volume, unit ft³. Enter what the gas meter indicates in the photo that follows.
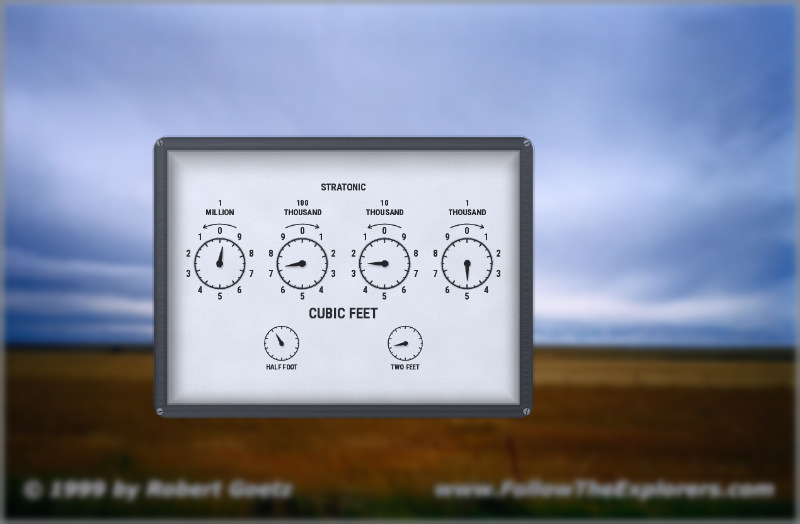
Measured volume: 972500 ft³
